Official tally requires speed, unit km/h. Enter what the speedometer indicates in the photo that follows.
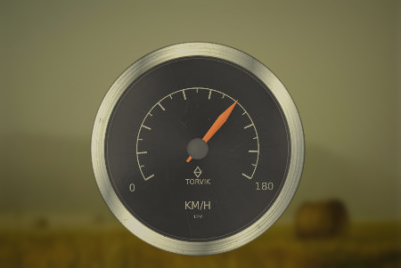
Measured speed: 120 km/h
